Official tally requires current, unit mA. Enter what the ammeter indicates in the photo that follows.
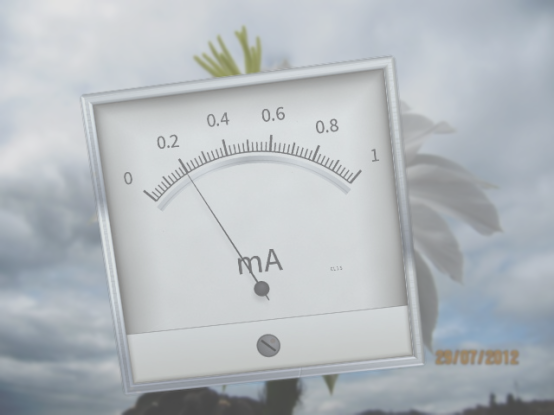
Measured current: 0.2 mA
